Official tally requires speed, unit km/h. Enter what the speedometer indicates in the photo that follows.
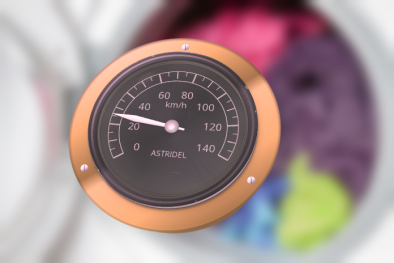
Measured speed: 25 km/h
